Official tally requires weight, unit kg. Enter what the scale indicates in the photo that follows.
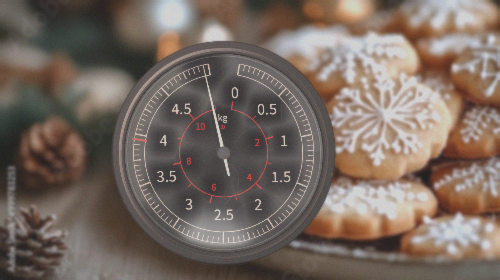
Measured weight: 4.95 kg
